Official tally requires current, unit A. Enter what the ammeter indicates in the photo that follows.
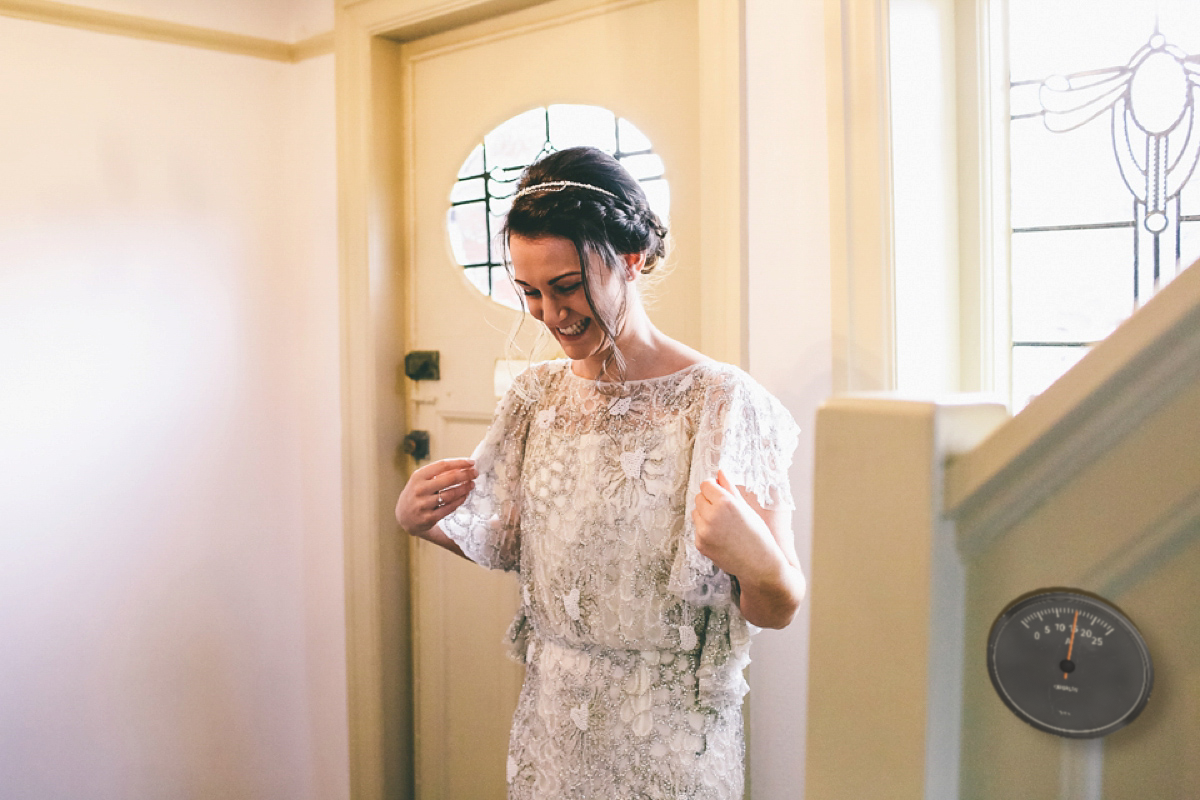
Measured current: 15 A
